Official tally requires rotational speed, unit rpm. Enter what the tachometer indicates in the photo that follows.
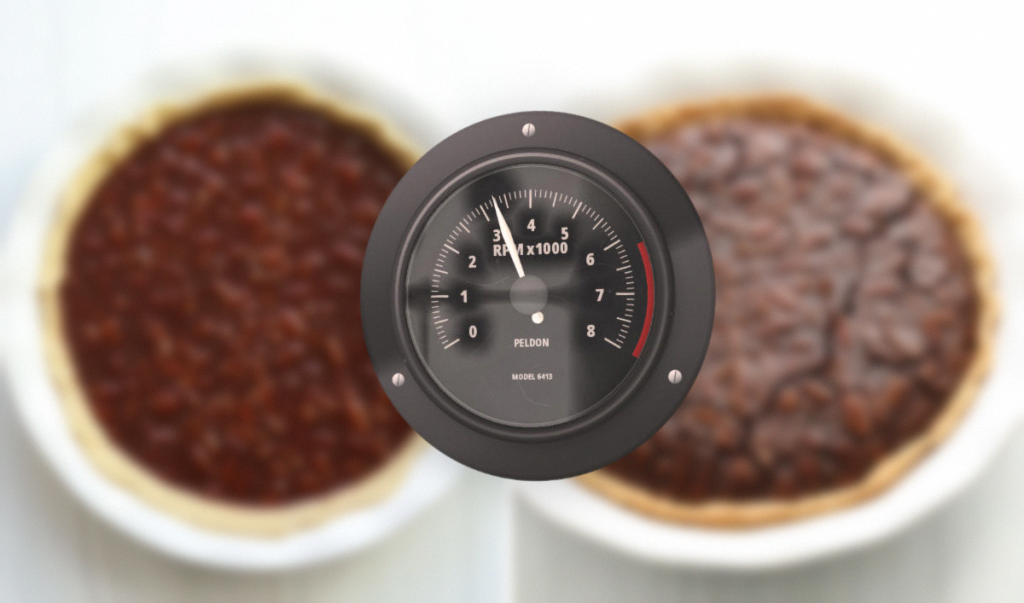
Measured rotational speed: 3300 rpm
